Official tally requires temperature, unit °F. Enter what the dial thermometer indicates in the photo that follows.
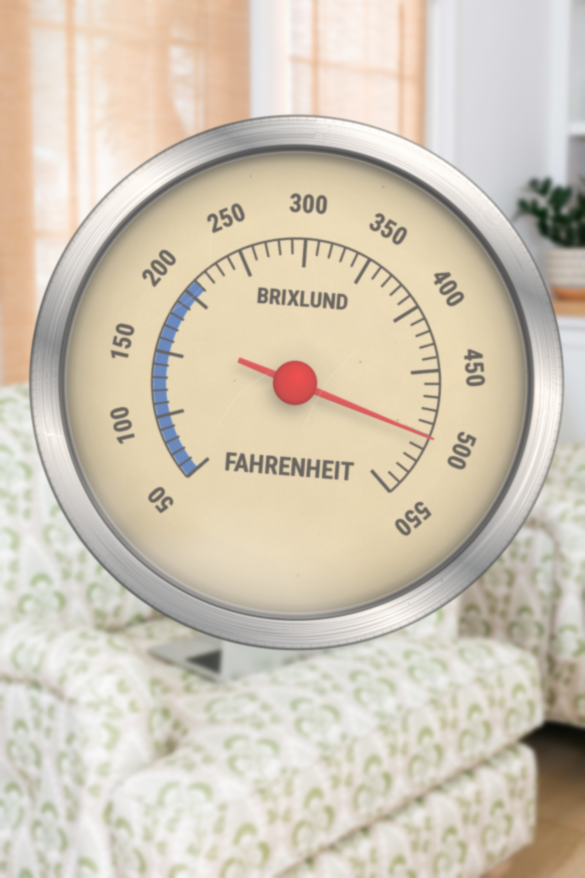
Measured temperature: 500 °F
